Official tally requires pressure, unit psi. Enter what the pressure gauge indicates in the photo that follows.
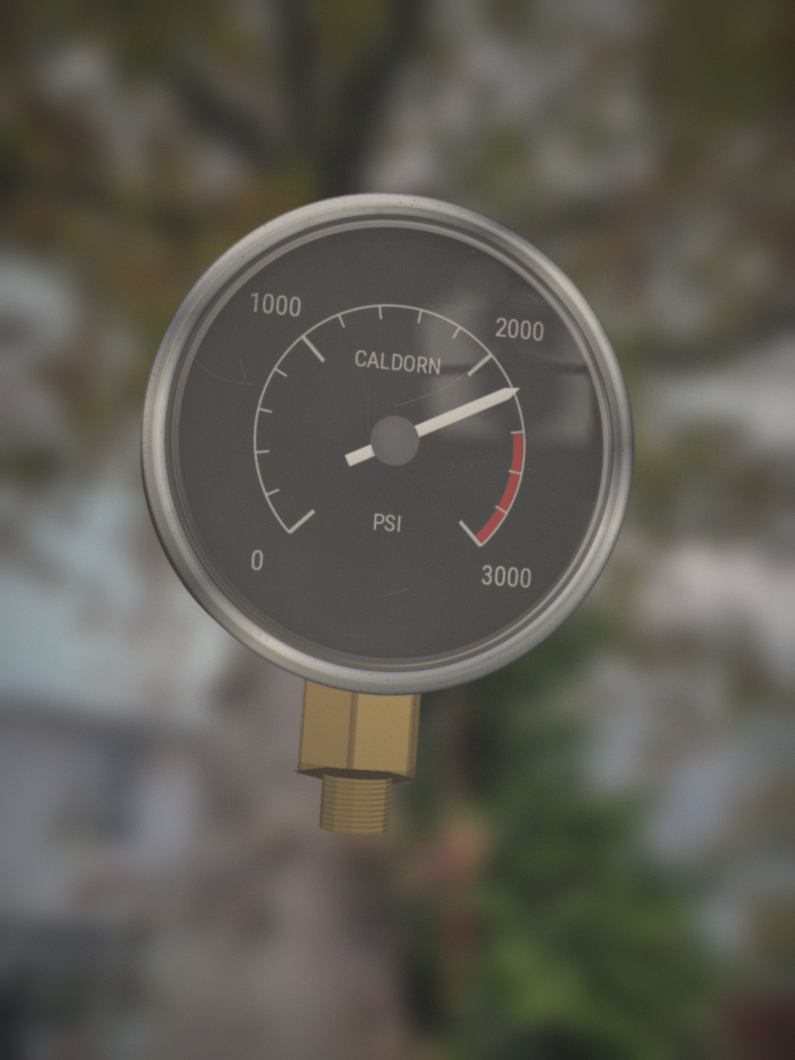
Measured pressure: 2200 psi
